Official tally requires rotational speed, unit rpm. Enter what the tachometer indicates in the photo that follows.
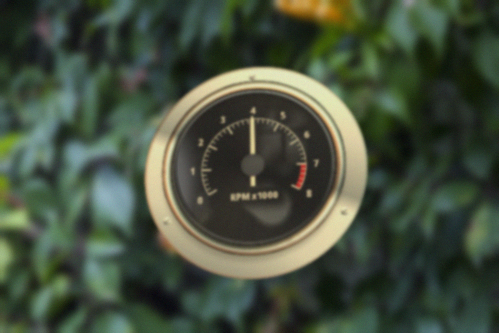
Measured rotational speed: 4000 rpm
